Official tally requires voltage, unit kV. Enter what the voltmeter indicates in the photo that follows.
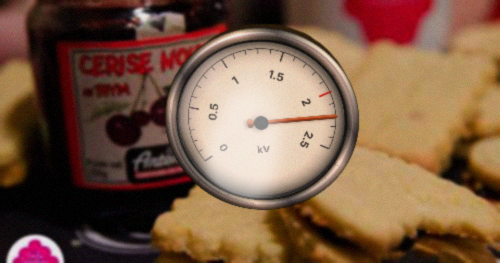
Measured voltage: 2.2 kV
